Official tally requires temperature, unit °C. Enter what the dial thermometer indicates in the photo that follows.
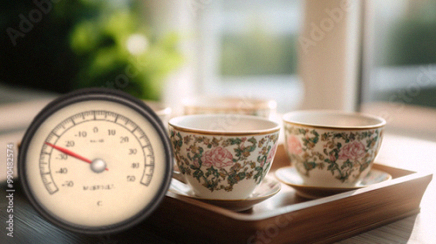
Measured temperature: -25 °C
